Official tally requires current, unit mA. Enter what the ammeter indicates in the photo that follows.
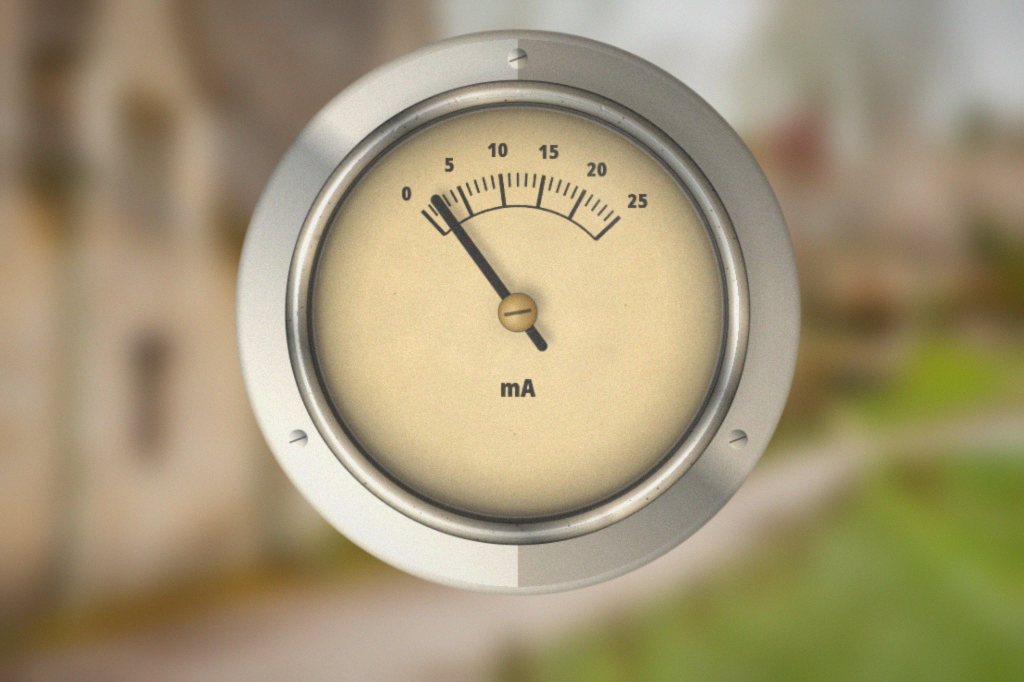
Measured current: 2 mA
